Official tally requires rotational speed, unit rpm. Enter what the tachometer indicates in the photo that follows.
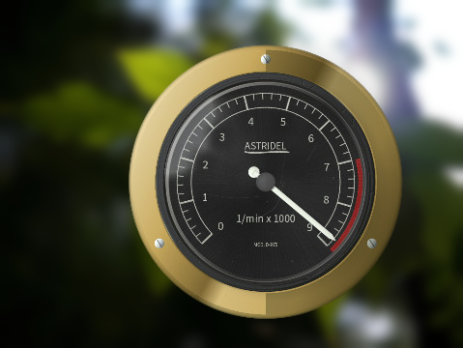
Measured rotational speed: 8800 rpm
